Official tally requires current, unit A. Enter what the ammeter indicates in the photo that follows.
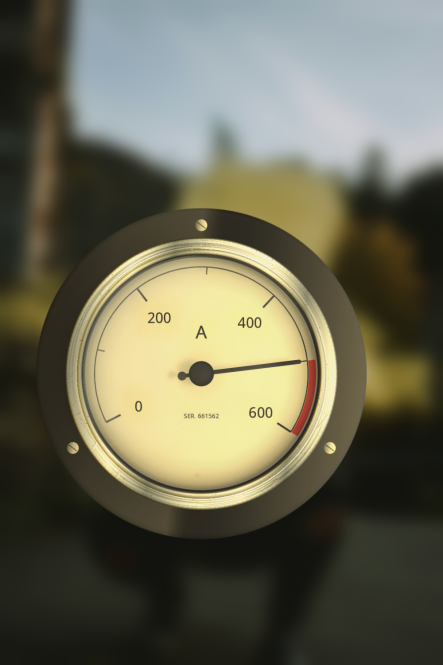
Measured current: 500 A
